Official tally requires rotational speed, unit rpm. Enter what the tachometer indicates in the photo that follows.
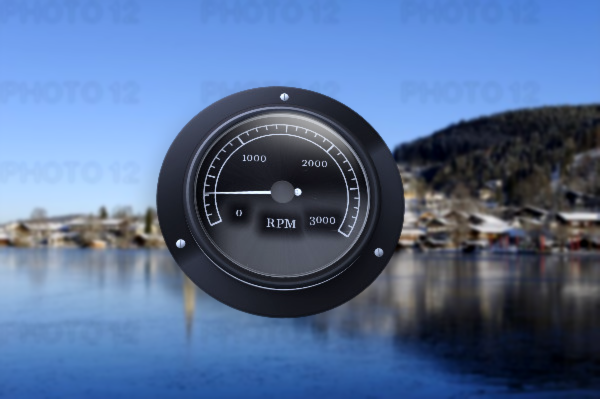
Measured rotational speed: 300 rpm
